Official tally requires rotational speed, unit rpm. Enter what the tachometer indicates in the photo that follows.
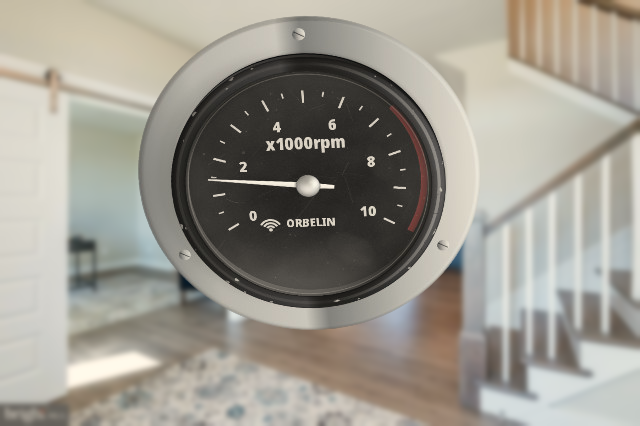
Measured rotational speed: 1500 rpm
